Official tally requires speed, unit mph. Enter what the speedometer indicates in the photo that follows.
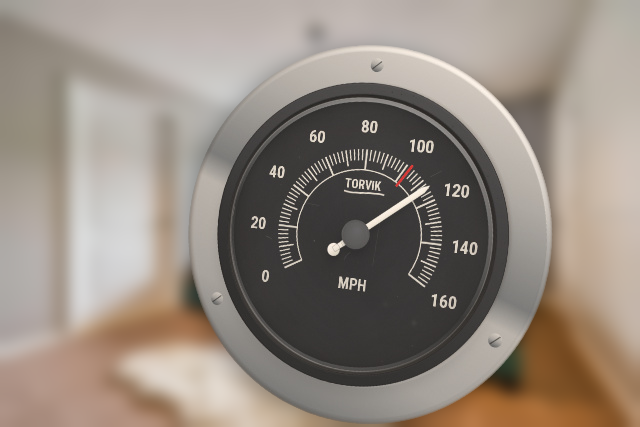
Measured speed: 114 mph
